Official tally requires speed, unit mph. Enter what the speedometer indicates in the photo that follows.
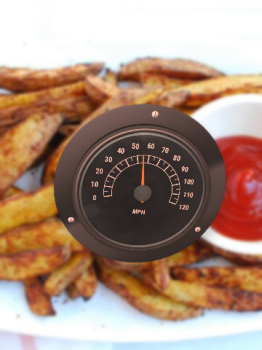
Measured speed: 55 mph
